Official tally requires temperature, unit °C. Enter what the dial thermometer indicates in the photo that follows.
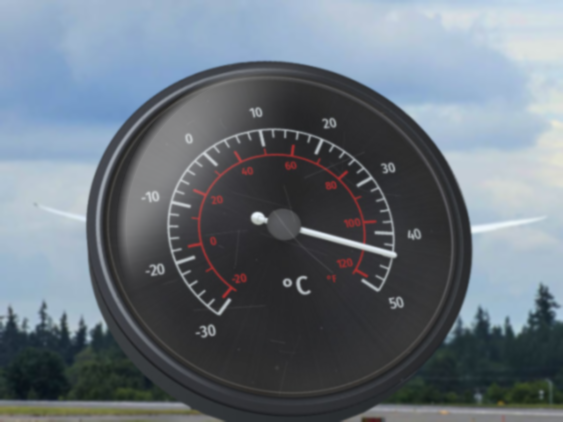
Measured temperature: 44 °C
